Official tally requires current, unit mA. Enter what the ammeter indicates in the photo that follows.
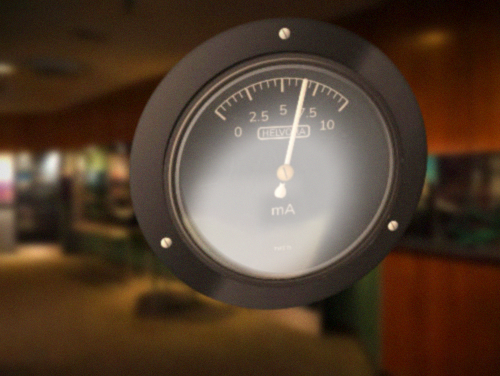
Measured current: 6.5 mA
